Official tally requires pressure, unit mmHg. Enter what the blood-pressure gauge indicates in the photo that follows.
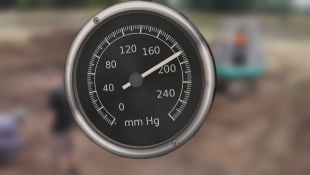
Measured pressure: 190 mmHg
